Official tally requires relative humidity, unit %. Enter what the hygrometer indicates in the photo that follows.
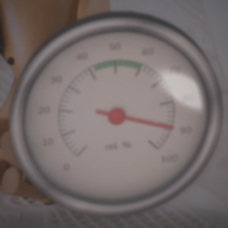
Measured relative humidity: 90 %
